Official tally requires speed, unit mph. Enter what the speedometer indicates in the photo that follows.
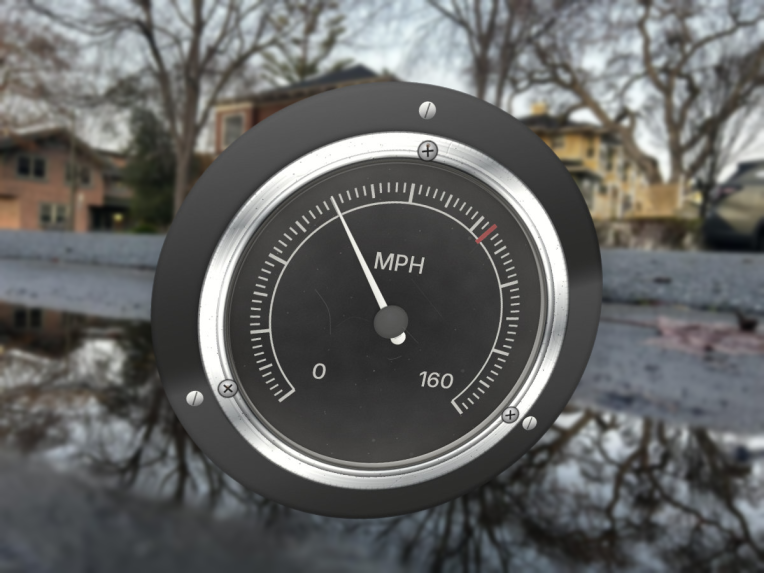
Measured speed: 60 mph
